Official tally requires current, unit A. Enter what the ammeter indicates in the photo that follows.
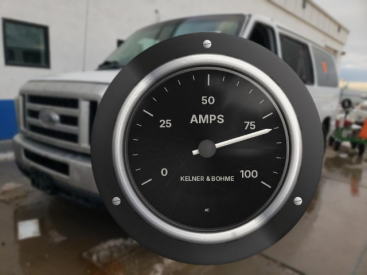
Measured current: 80 A
